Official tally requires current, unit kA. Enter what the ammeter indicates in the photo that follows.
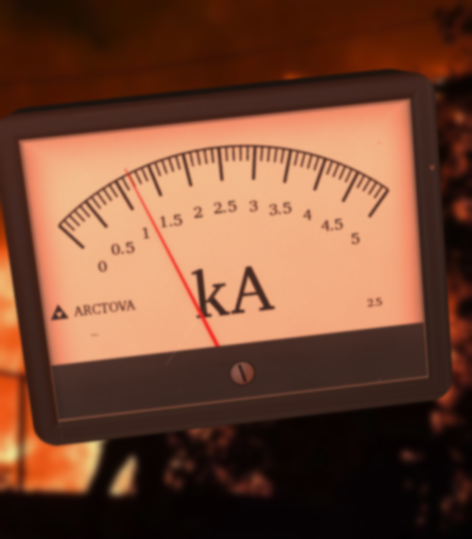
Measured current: 1.2 kA
